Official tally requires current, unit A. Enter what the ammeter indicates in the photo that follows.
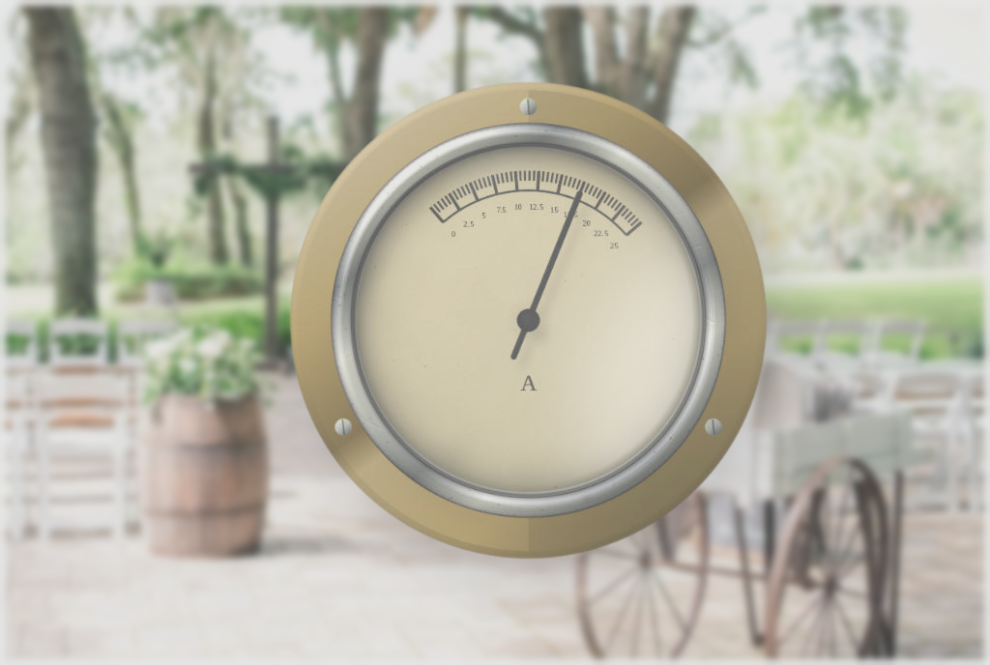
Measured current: 17.5 A
